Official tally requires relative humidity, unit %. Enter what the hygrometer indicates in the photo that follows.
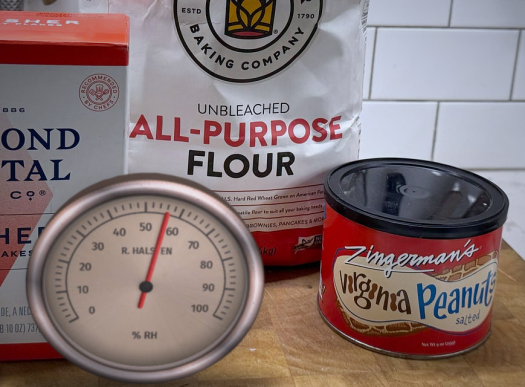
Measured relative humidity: 56 %
